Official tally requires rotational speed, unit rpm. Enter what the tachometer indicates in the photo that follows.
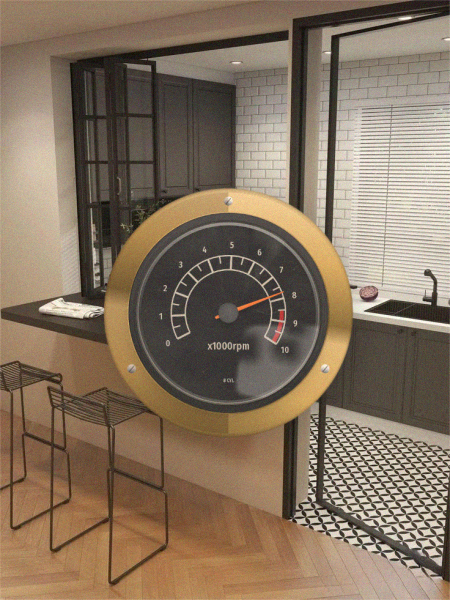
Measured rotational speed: 7750 rpm
